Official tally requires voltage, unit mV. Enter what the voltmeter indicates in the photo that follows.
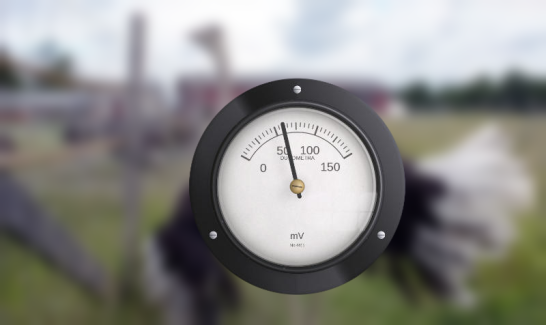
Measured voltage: 60 mV
